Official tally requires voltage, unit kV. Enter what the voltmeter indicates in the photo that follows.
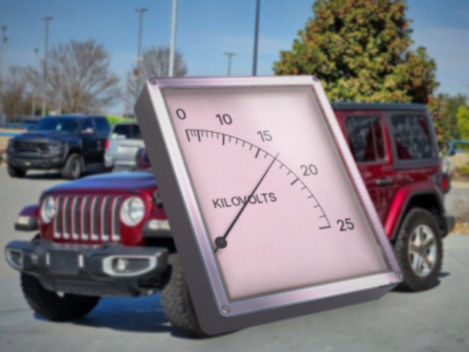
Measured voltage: 17 kV
